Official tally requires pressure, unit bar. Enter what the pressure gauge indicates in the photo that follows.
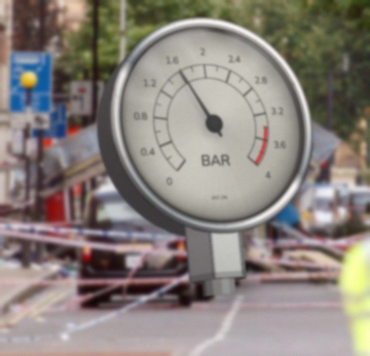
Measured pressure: 1.6 bar
